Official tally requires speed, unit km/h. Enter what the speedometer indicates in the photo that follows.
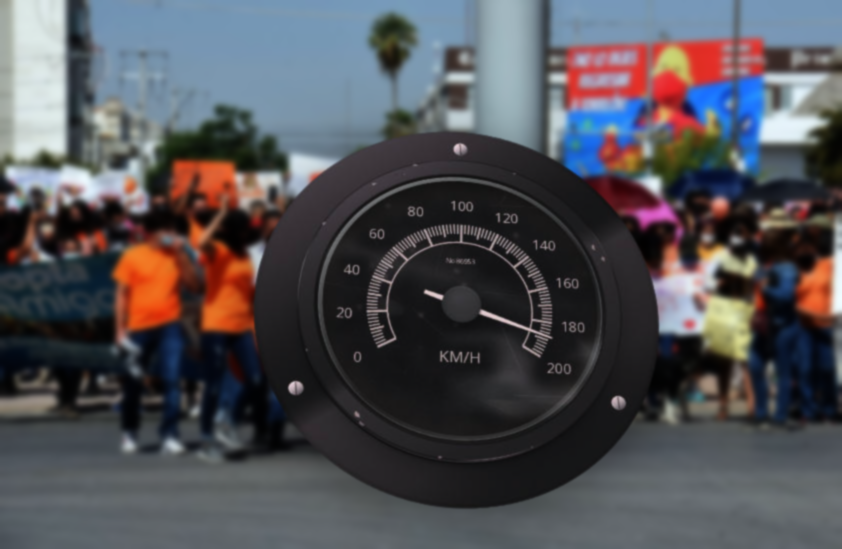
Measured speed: 190 km/h
